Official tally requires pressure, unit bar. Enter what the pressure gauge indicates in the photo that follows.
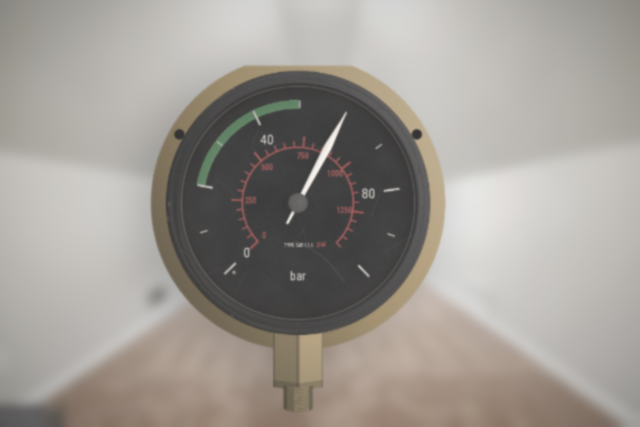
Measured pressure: 60 bar
